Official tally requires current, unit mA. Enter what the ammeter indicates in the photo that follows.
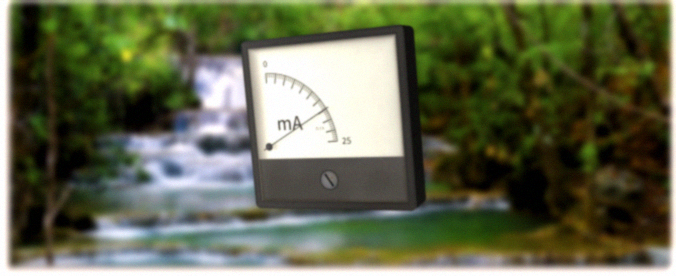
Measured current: 17.5 mA
